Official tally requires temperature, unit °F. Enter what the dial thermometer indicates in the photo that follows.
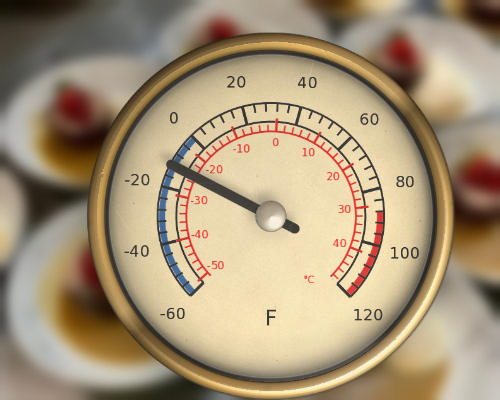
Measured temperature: -12 °F
